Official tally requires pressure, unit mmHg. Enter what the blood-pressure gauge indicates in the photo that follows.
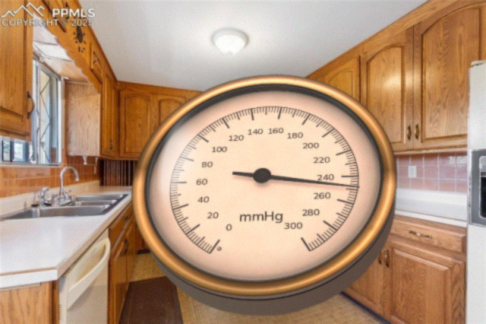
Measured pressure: 250 mmHg
